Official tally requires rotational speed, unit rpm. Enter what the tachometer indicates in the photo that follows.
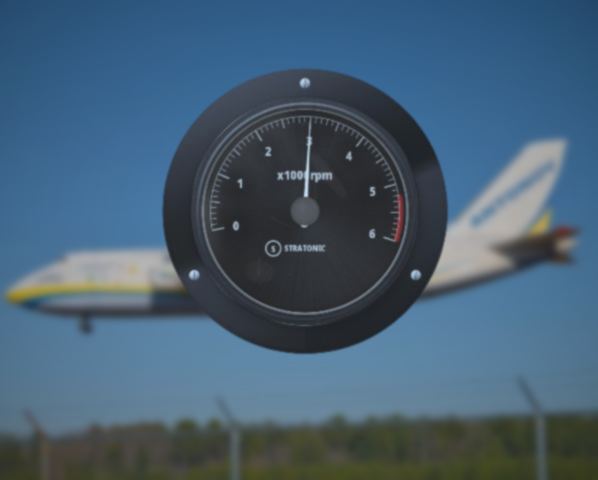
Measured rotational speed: 3000 rpm
